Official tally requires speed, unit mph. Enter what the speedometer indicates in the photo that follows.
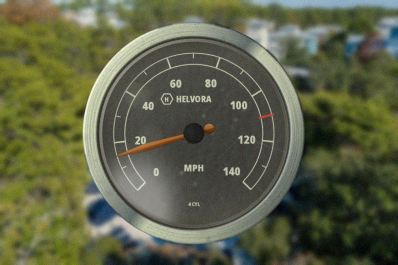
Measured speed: 15 mph
